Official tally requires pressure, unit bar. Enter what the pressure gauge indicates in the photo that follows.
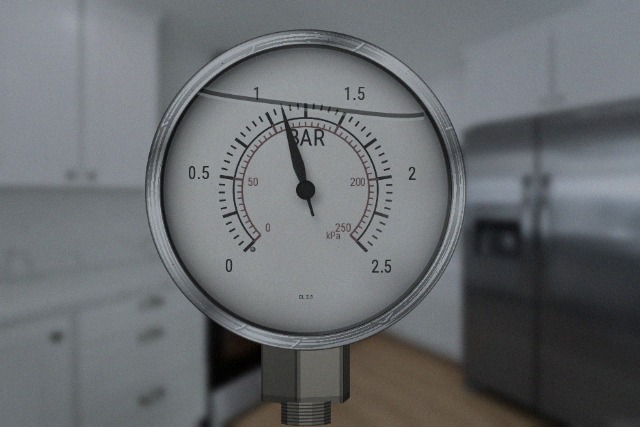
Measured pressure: 1.1 bar
